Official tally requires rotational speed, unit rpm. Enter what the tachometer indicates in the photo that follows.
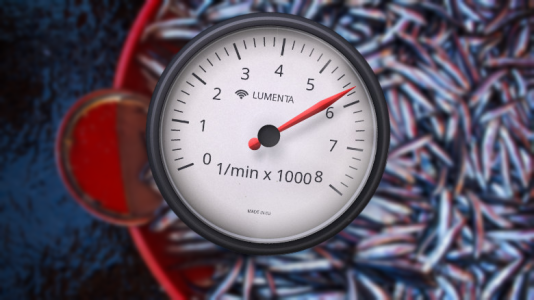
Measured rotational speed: 5700 rpm
